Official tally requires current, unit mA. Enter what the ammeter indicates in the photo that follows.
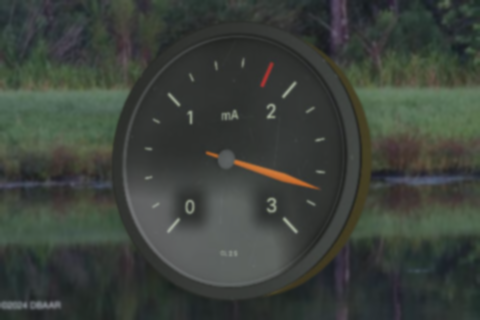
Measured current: 2.7 mA
